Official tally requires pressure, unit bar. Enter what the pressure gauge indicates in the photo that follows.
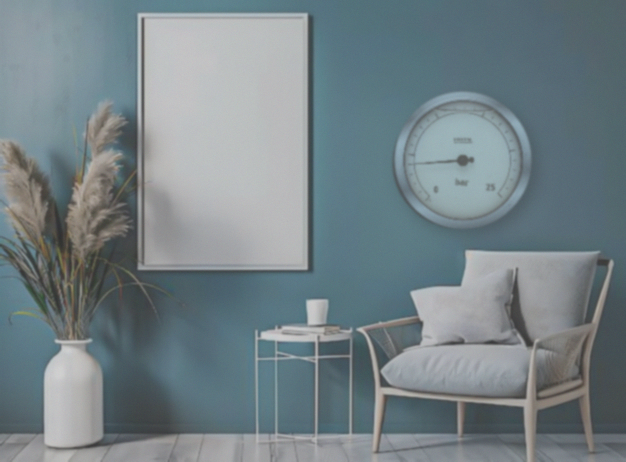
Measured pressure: 4 bar
